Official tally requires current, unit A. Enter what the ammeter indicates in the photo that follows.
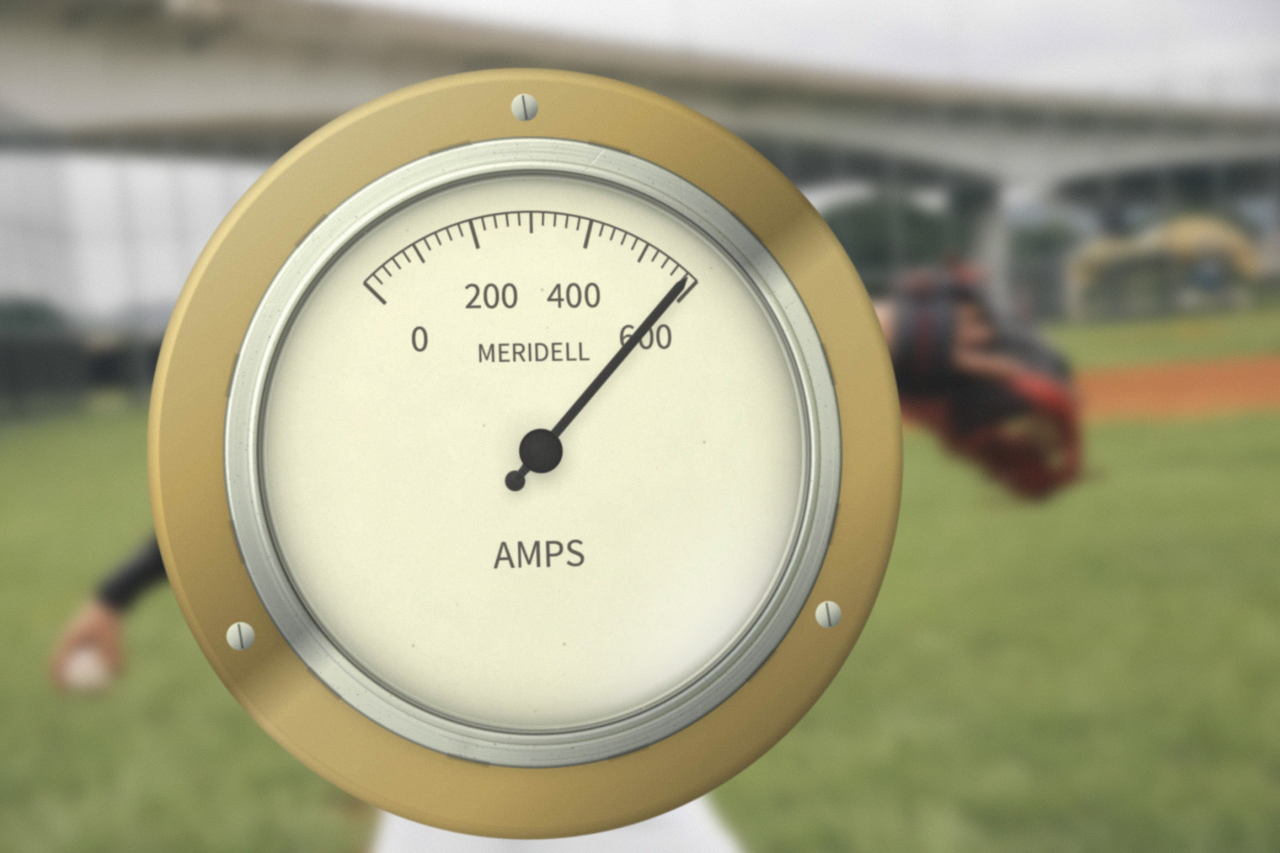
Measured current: 580 A
